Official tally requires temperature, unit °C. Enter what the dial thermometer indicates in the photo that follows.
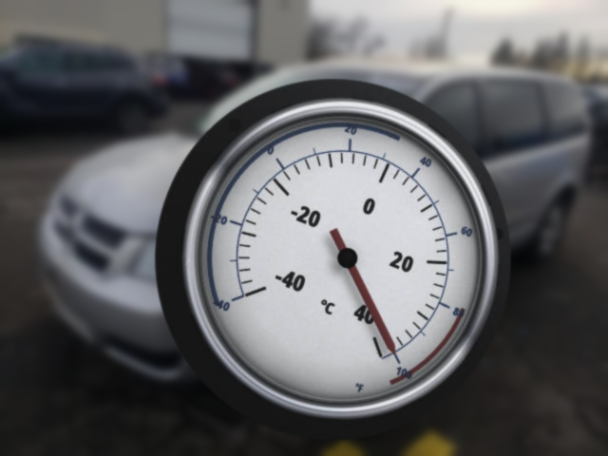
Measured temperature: 38 °C
